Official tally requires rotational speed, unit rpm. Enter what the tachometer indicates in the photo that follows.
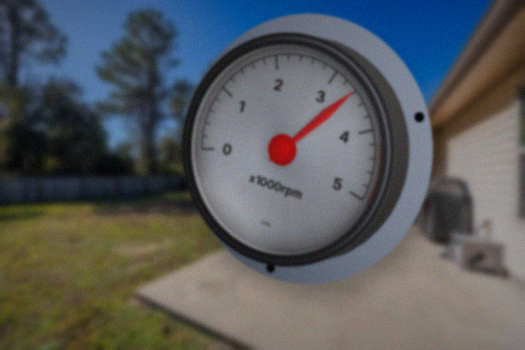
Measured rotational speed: 3400 rpm
